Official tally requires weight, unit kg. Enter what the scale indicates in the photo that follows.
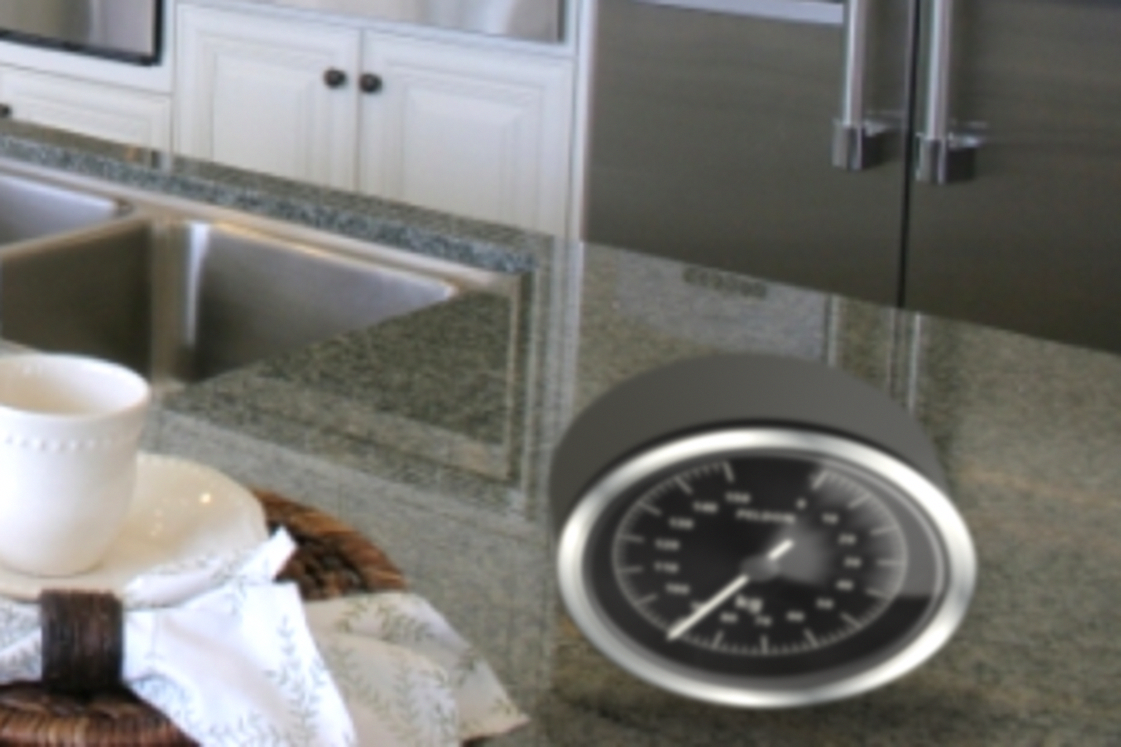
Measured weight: 90 kg
